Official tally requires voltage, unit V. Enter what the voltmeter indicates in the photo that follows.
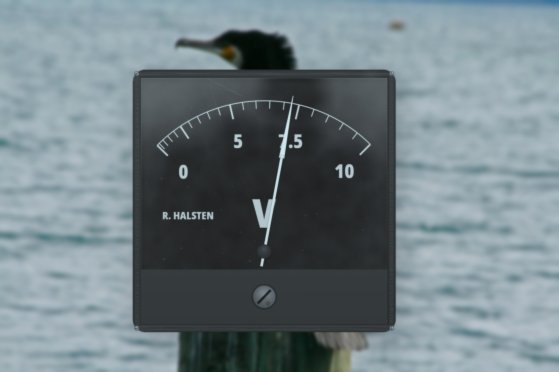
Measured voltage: 7.25 V
